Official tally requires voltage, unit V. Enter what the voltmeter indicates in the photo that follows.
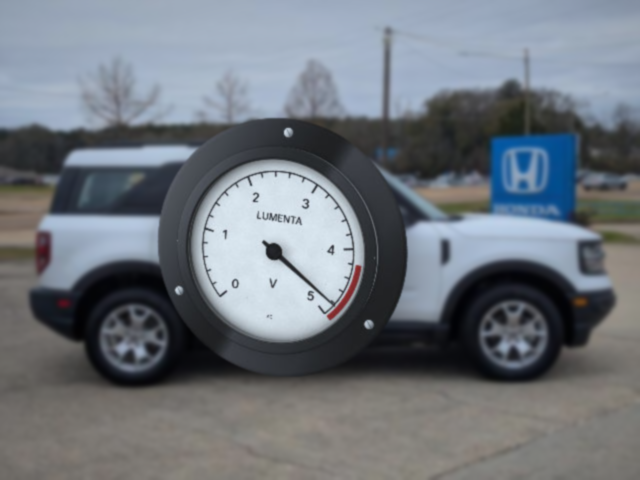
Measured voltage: 4.8 V
